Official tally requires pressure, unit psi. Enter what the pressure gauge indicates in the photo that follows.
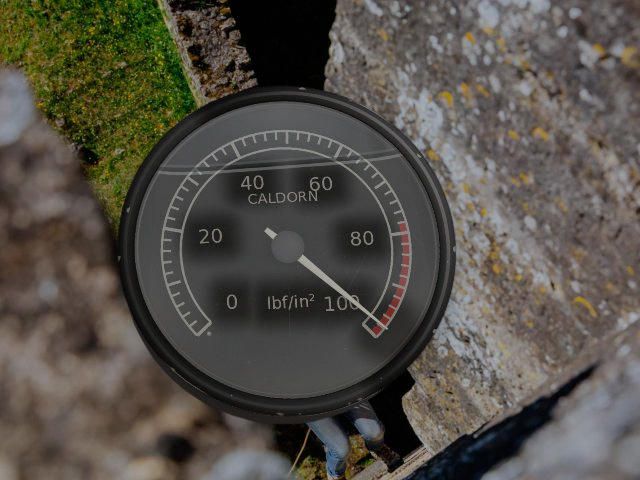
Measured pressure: 98 psi
